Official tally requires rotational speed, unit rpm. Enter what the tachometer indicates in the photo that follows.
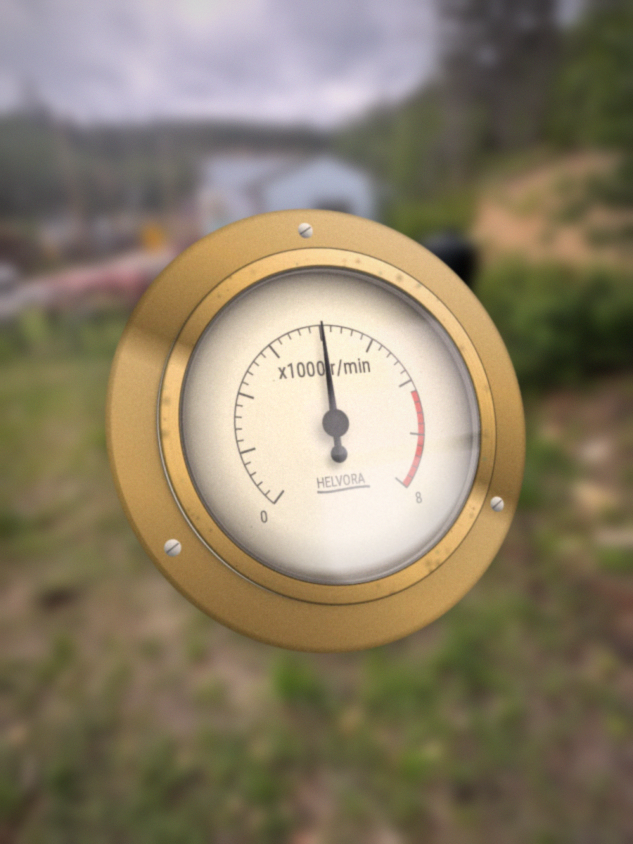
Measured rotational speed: 4000 rpm
